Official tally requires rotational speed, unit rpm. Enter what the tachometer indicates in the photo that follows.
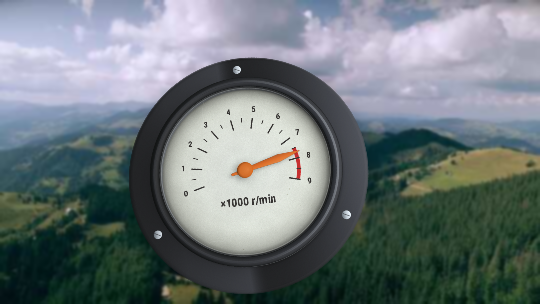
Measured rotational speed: 7750 rpm
